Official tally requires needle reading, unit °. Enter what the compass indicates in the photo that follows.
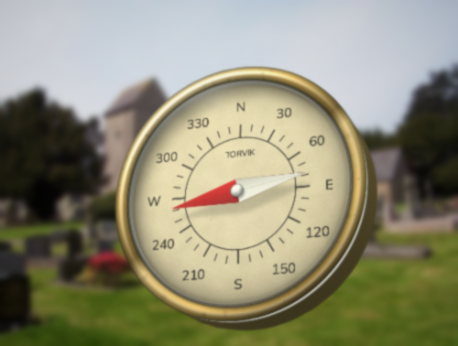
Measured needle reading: 260 °
